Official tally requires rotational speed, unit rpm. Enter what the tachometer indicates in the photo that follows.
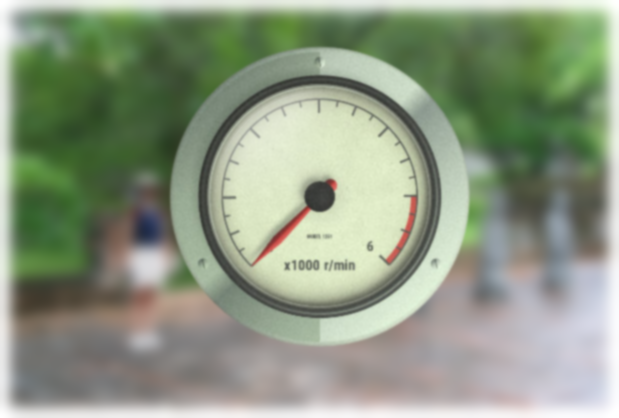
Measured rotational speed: 0 rpm
